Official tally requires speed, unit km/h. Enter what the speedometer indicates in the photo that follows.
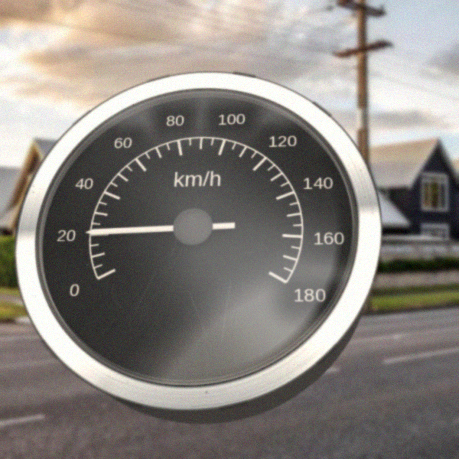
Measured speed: 20 km/h
